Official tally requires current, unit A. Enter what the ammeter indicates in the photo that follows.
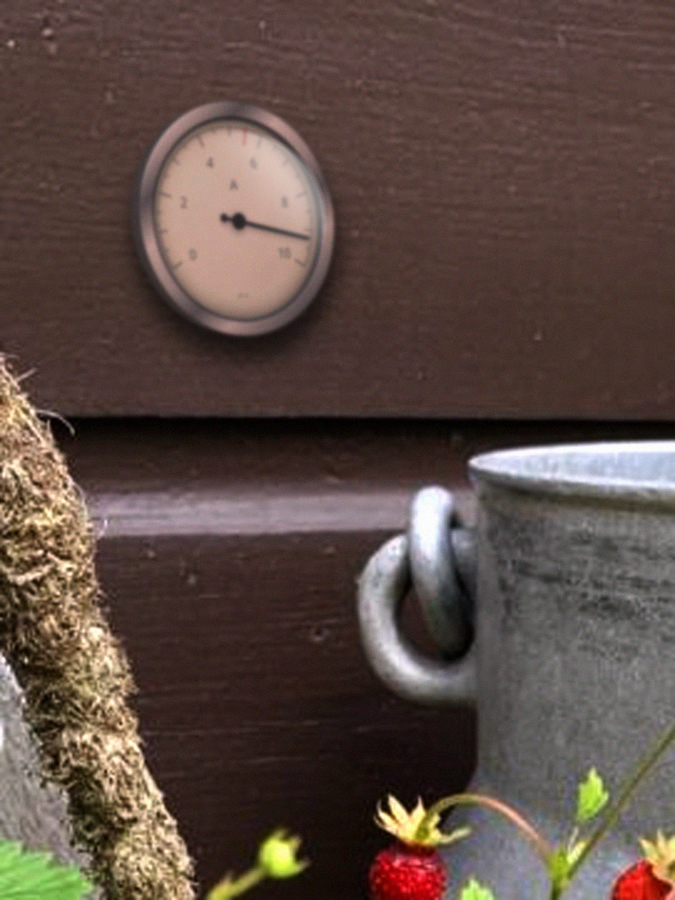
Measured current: 9.25 A
